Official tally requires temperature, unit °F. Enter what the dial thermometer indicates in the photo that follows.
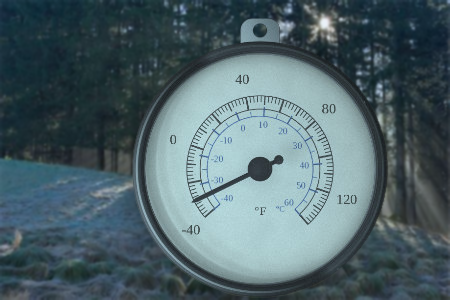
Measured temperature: -30 °F
